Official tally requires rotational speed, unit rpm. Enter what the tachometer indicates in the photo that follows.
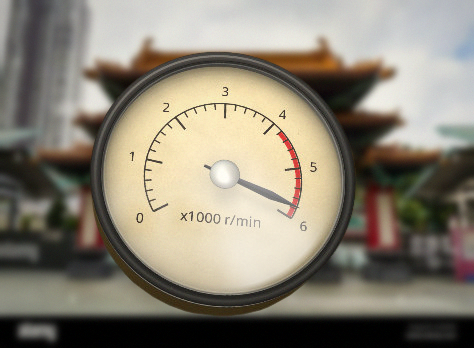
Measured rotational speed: 5800 rpm
